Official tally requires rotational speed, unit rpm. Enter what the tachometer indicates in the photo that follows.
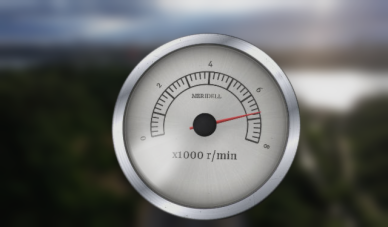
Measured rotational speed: 6800 rpm
